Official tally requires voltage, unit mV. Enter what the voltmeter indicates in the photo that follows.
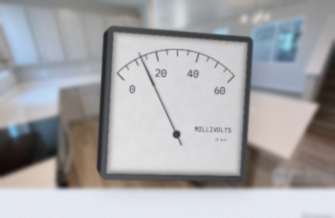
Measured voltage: 12.5 mV
